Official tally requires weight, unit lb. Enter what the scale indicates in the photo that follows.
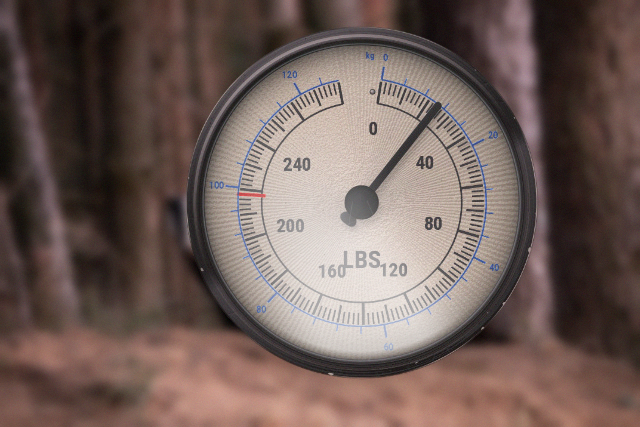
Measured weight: 24 lb
